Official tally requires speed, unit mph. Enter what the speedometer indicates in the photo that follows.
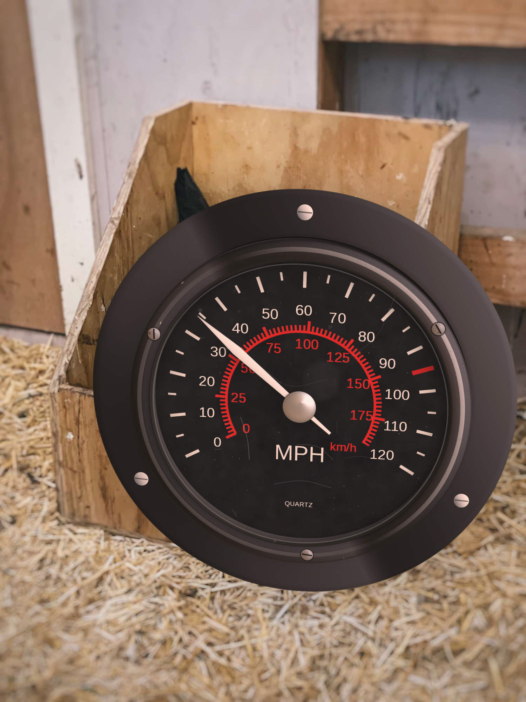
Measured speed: 35 mph
